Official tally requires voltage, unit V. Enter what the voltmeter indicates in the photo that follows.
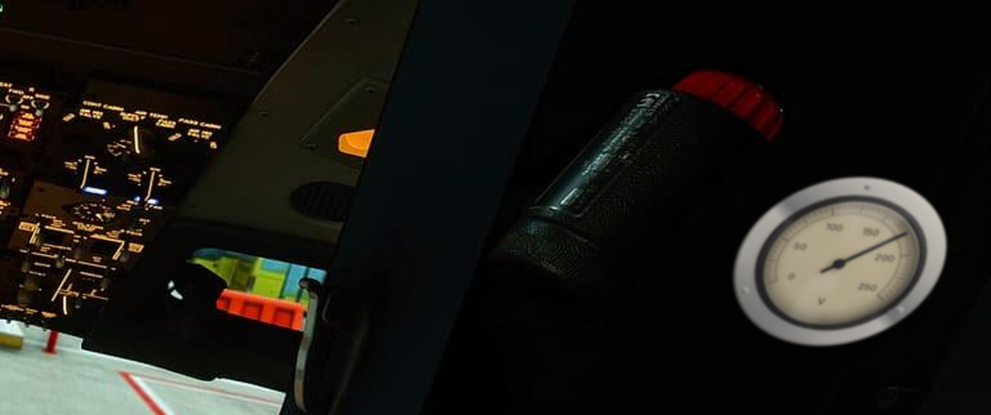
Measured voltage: 175 V
